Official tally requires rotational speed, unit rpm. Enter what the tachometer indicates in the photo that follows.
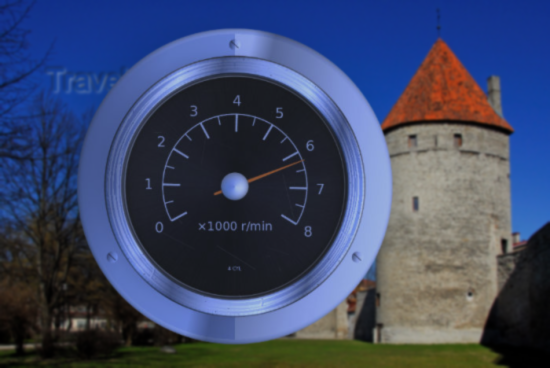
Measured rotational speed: 6250 rpm
